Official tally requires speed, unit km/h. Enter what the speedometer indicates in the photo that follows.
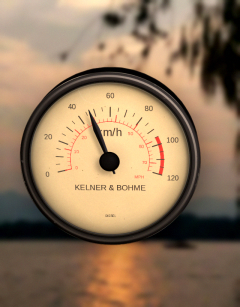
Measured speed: 47.5 km/h
